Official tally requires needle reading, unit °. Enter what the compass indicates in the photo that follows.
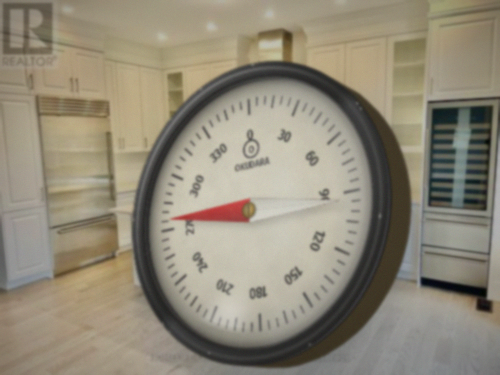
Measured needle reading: 275 °
